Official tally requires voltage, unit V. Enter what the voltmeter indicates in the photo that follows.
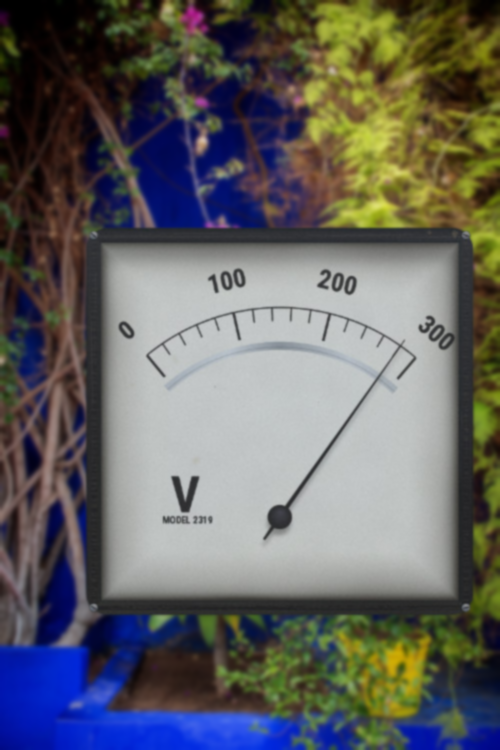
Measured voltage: 280 V
